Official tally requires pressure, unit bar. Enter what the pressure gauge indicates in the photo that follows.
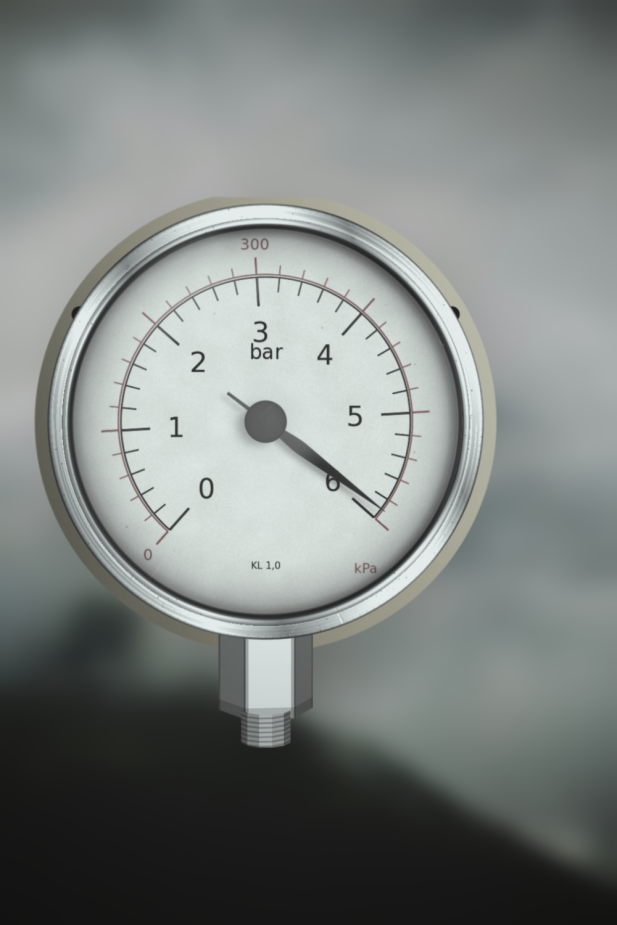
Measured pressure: 5.9 bar
